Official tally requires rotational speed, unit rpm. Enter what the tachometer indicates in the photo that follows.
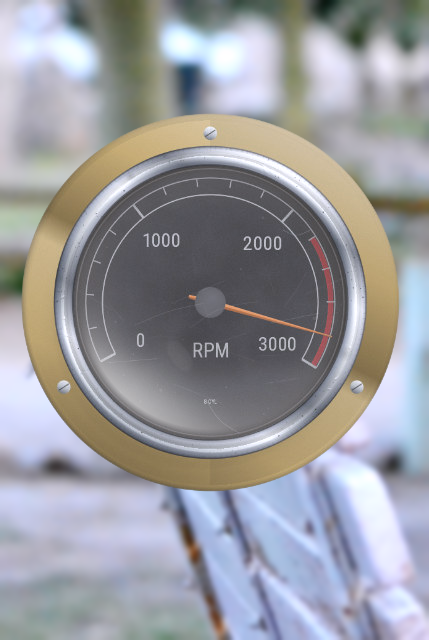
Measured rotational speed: 2800 rpm
